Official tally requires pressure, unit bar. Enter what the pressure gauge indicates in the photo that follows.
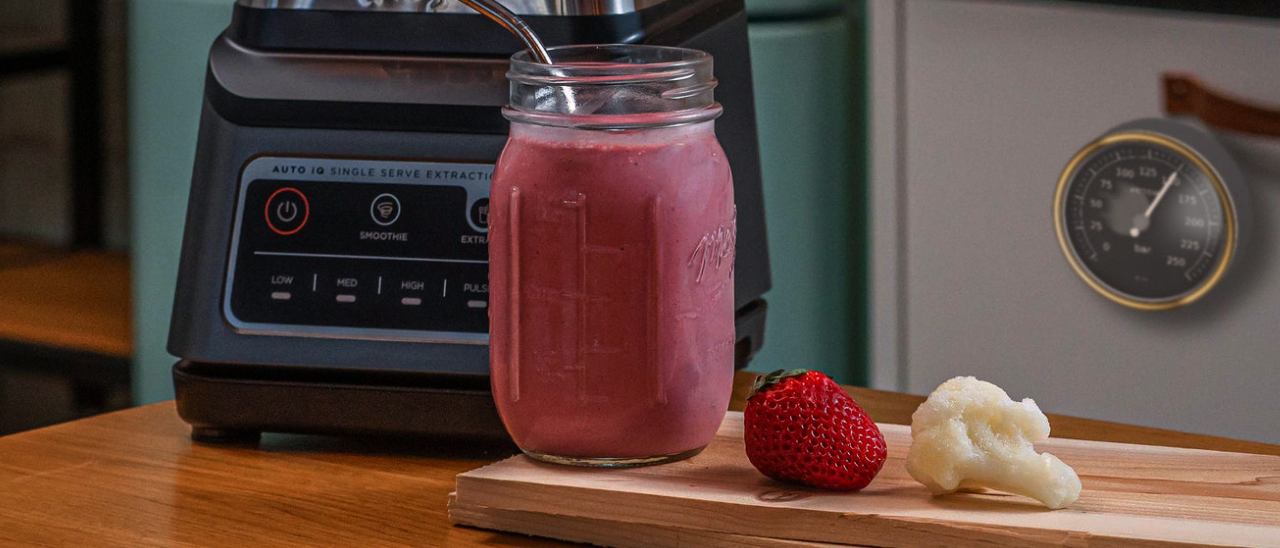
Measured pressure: 150 bar
